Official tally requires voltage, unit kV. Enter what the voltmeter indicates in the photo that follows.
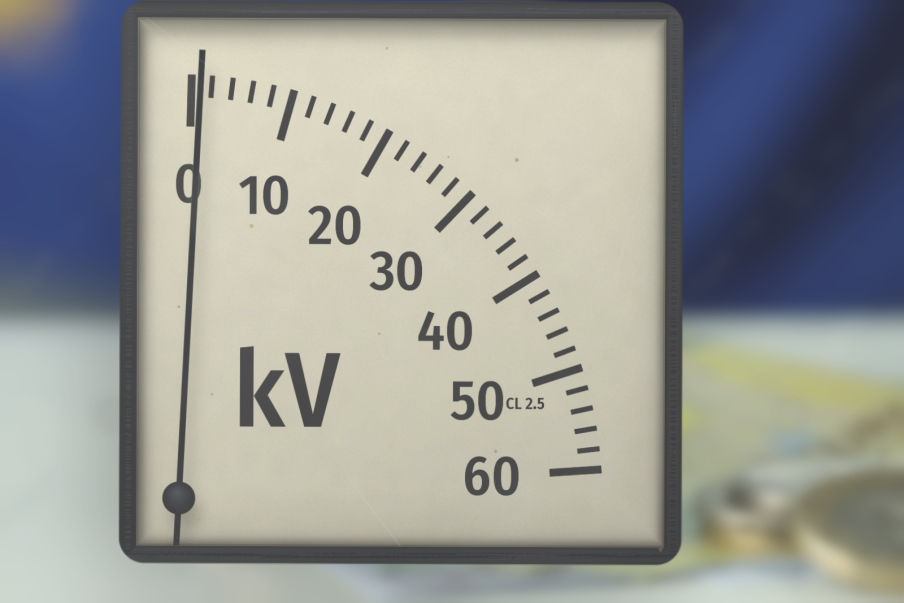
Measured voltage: 1 kV
